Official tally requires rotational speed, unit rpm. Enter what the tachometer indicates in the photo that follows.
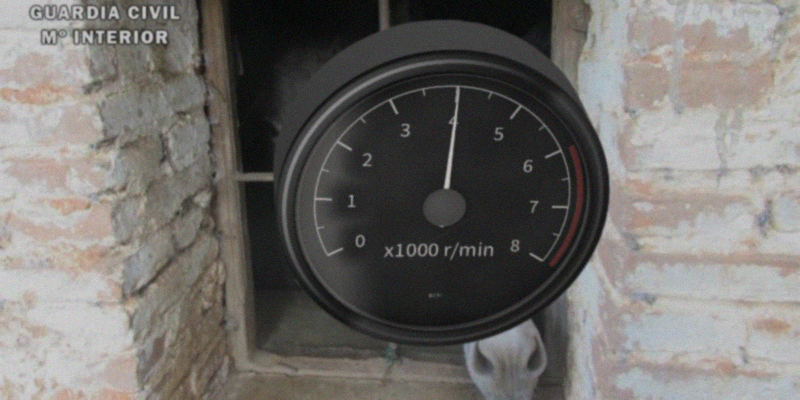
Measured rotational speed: 4000 rpm
